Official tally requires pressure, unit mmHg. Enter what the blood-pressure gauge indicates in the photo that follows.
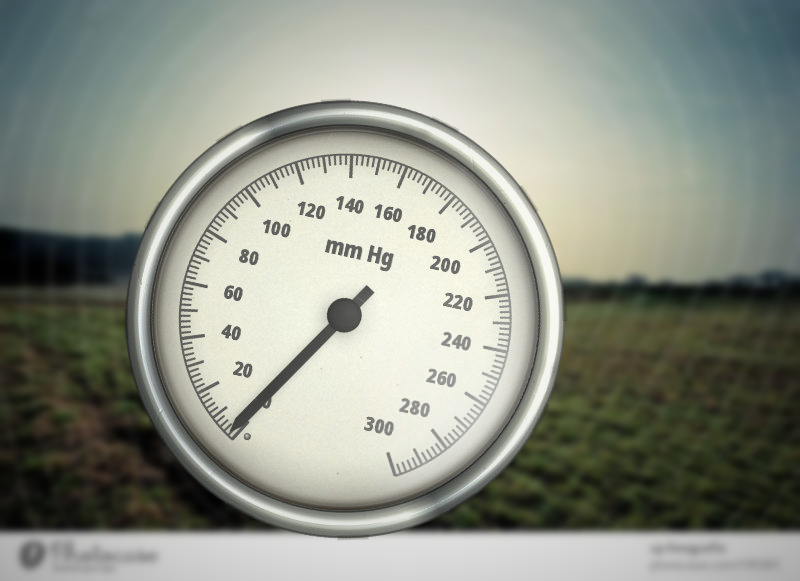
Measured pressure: 2 mmHg
